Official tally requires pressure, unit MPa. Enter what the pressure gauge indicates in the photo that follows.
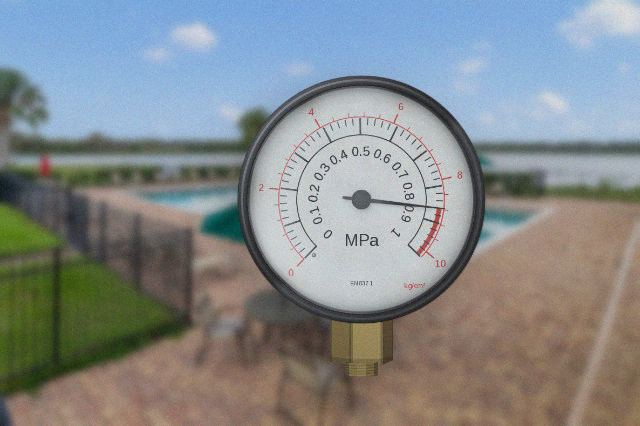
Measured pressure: 0.86 MPa
